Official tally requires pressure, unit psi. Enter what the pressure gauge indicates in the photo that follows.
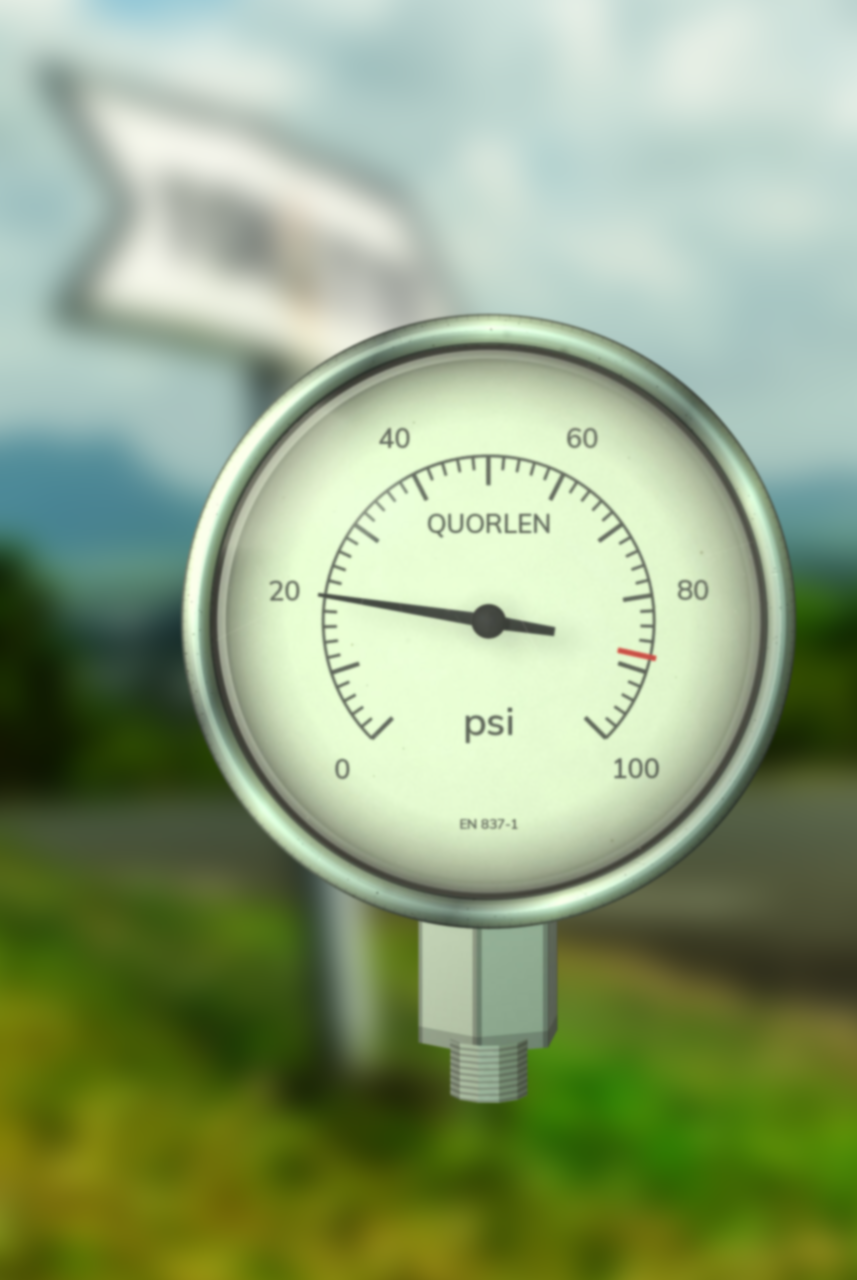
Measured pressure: 20 psi
